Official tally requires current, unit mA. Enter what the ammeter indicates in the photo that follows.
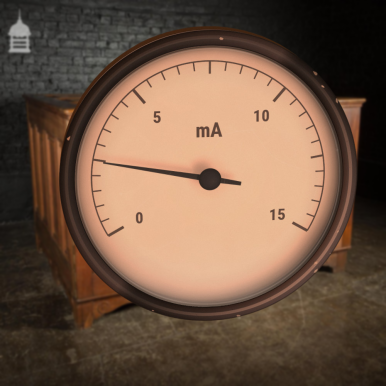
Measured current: 2.5 mA
